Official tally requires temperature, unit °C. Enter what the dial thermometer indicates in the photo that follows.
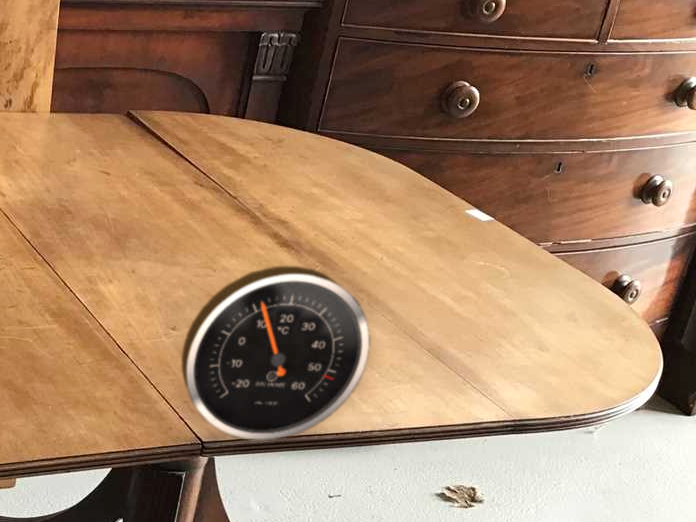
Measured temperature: 12 °C
